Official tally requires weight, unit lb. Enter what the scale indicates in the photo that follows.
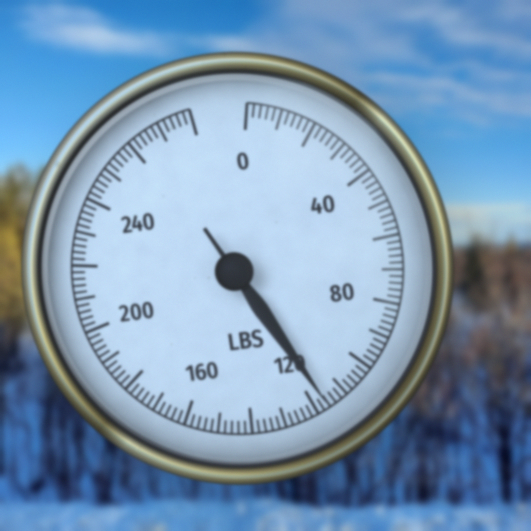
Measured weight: 116 lb
